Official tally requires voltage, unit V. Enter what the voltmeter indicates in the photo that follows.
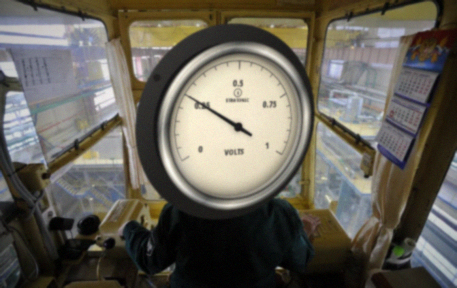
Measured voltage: 0.25 V
